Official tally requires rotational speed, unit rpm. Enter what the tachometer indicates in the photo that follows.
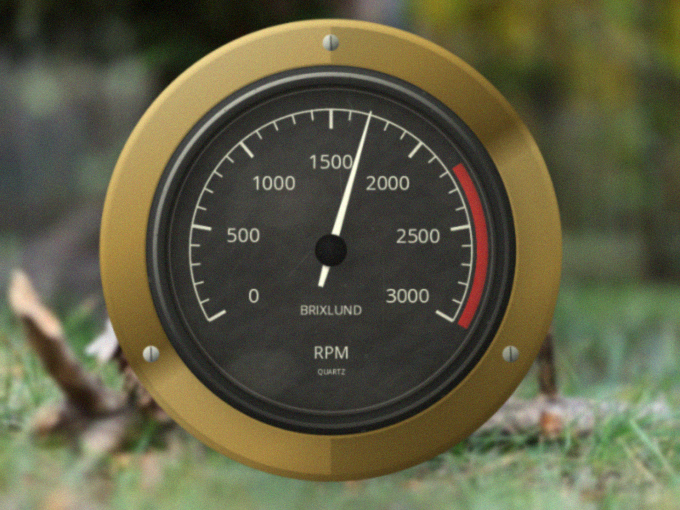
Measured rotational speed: 1700 rpm
